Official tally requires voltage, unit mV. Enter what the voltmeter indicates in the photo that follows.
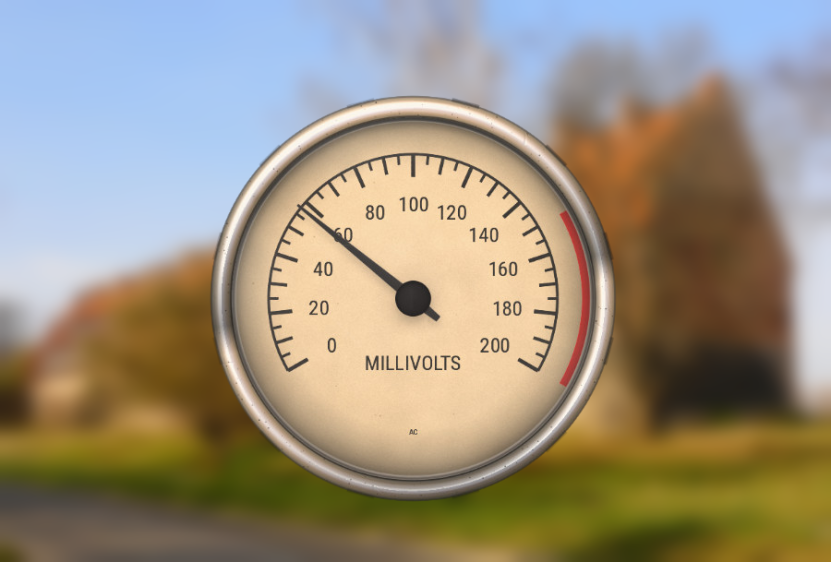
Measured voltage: 57.5 mV
